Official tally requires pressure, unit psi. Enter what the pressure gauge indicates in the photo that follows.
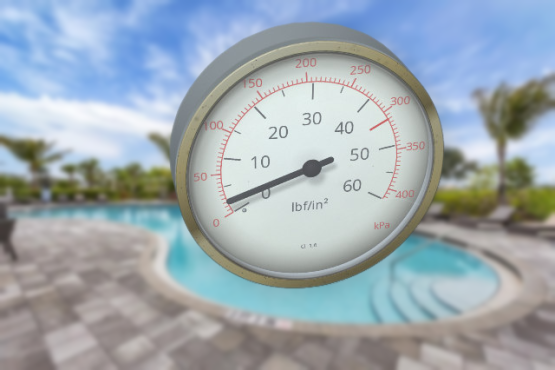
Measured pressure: 2.5 psi
